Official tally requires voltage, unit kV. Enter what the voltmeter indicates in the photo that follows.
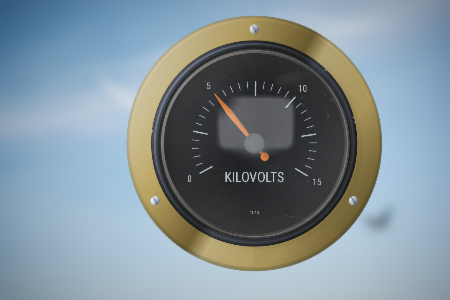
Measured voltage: 5 kV
